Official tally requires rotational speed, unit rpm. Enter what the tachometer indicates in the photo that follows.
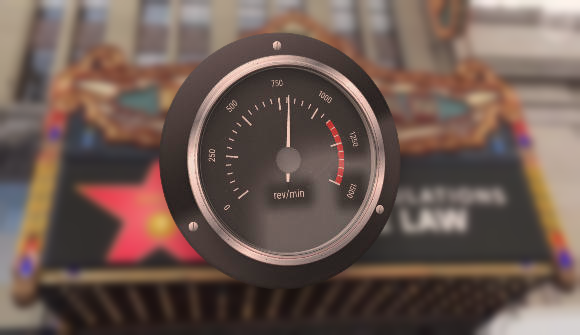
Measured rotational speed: 800 rpm
